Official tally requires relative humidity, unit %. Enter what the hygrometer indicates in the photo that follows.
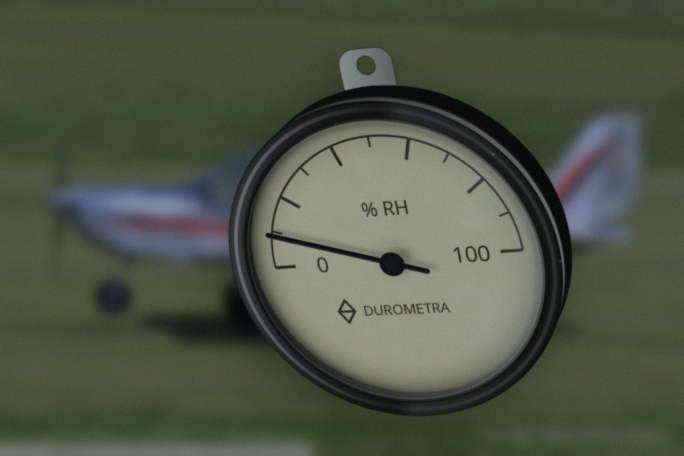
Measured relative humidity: 10 %
